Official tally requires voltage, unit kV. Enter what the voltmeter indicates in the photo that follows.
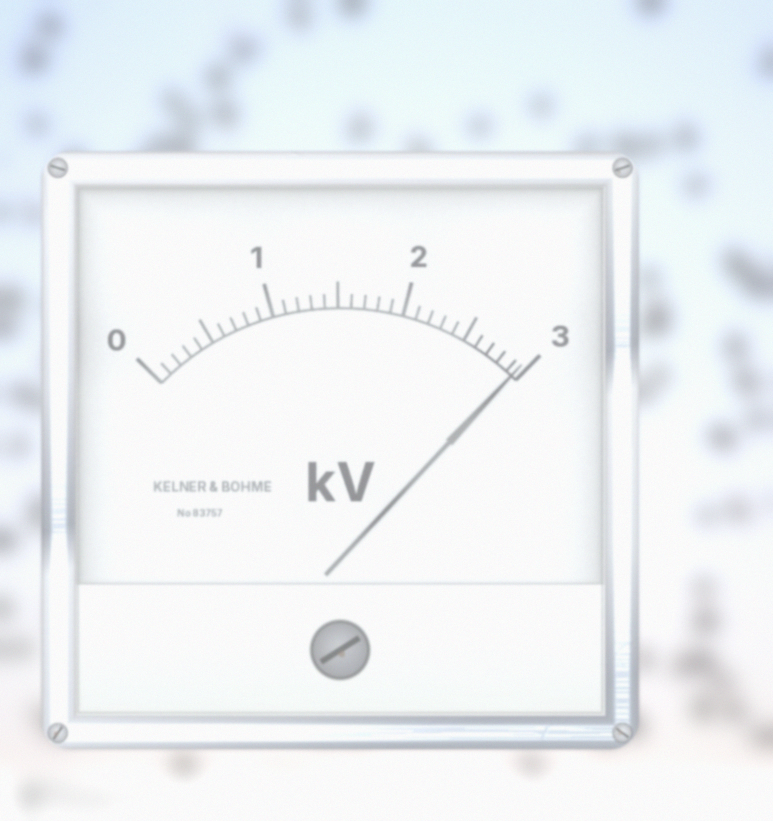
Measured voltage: 2.95 kV
